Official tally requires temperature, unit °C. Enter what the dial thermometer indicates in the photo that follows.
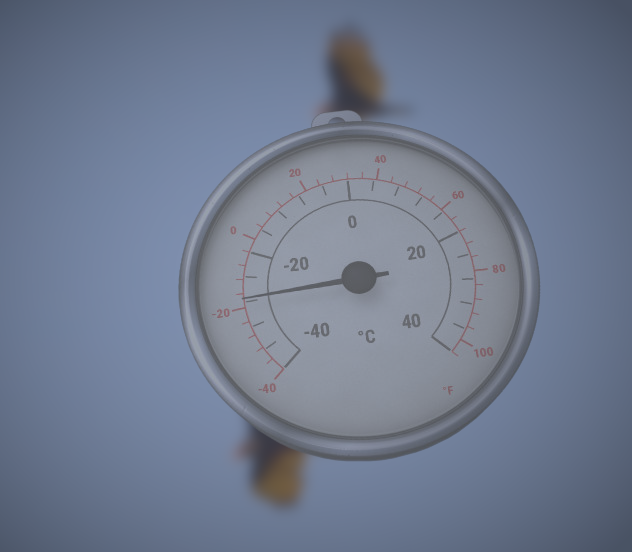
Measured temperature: -28 °C
